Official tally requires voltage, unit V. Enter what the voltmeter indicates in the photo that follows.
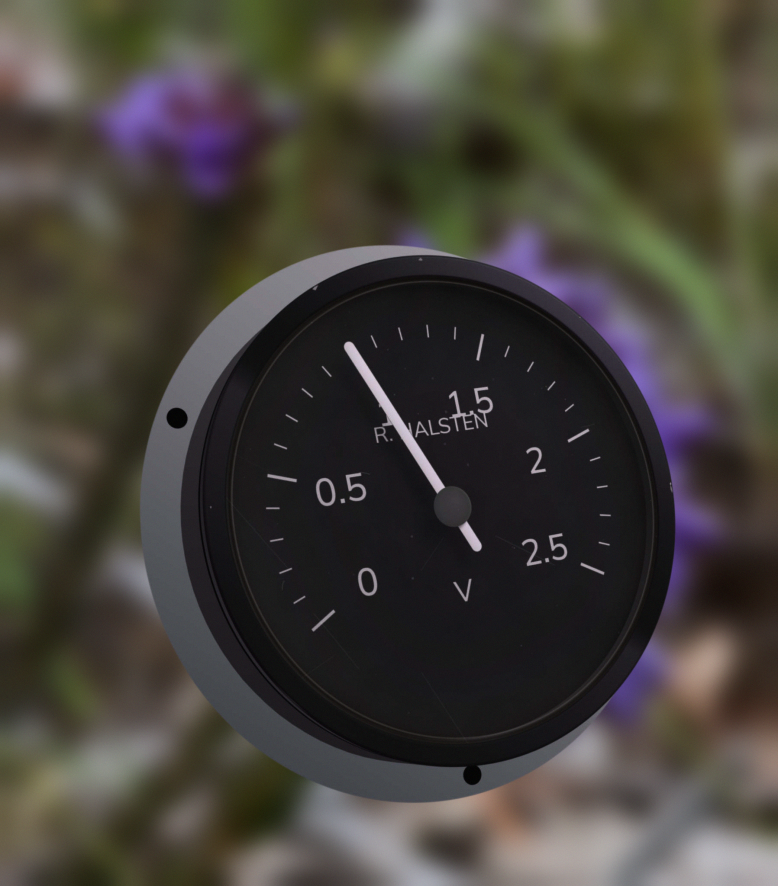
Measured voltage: 1 V
